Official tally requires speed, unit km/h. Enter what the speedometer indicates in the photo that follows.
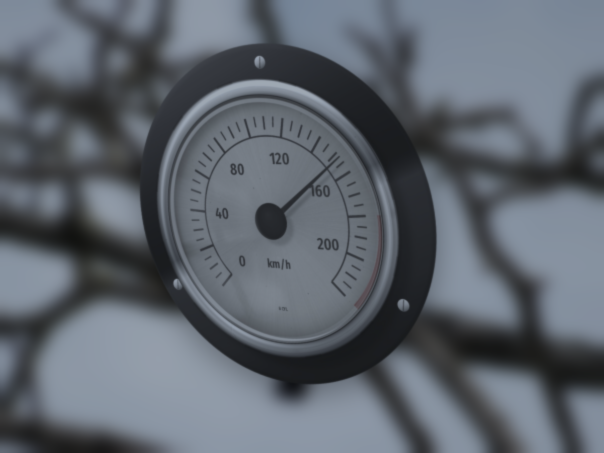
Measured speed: 152.5 km/h
